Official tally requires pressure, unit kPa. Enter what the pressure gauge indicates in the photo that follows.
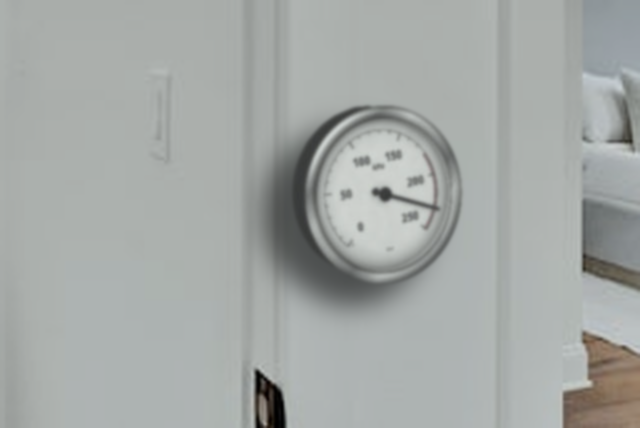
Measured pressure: 230 kPa
